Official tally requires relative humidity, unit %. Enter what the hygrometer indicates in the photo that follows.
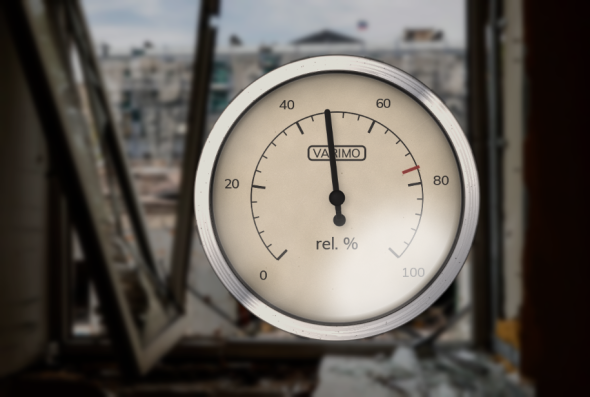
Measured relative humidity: 48 %
